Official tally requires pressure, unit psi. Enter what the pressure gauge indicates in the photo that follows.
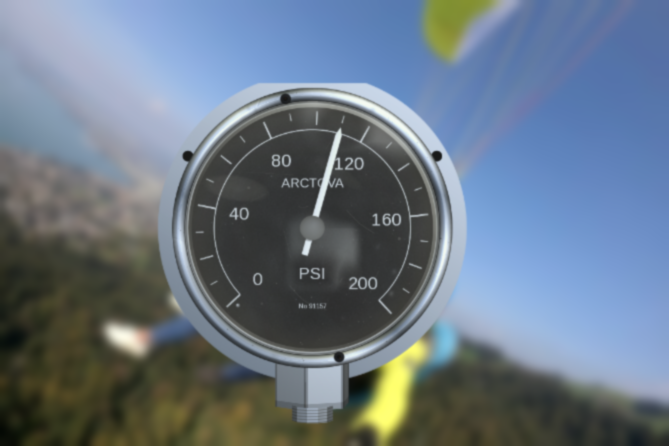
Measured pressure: 110 psi
